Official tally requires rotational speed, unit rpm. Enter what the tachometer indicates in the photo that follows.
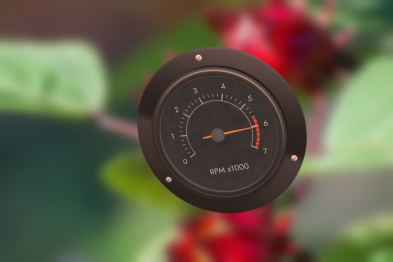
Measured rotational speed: 6000 rpm
